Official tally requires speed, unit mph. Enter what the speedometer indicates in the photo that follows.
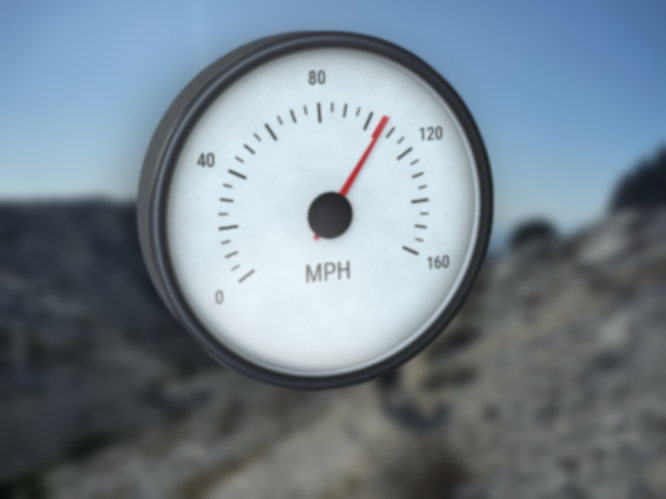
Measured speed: 105 mph
